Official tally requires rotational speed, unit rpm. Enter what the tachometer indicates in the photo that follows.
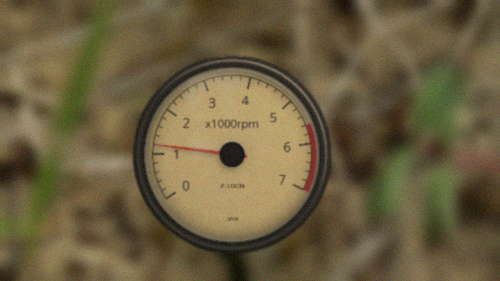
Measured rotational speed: 1200 rpm
